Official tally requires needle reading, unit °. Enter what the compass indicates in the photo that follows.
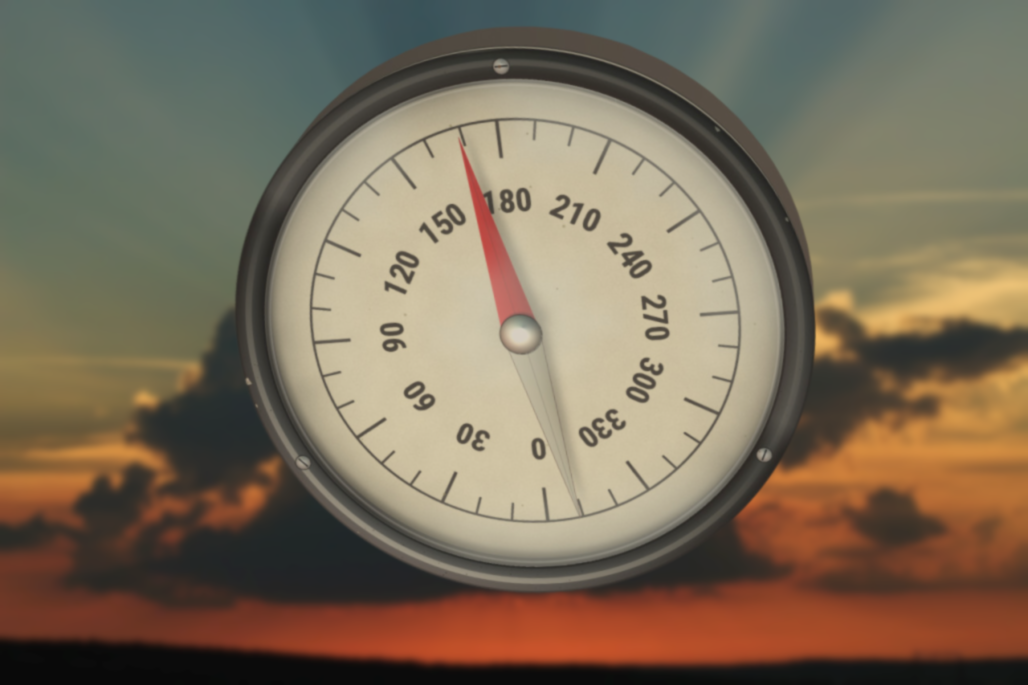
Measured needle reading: 170 °
